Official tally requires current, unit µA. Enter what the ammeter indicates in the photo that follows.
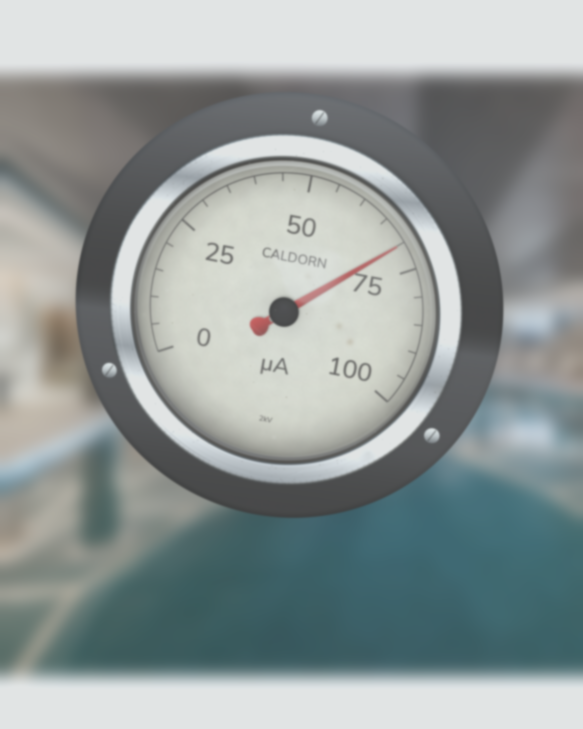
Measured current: 70 µA
